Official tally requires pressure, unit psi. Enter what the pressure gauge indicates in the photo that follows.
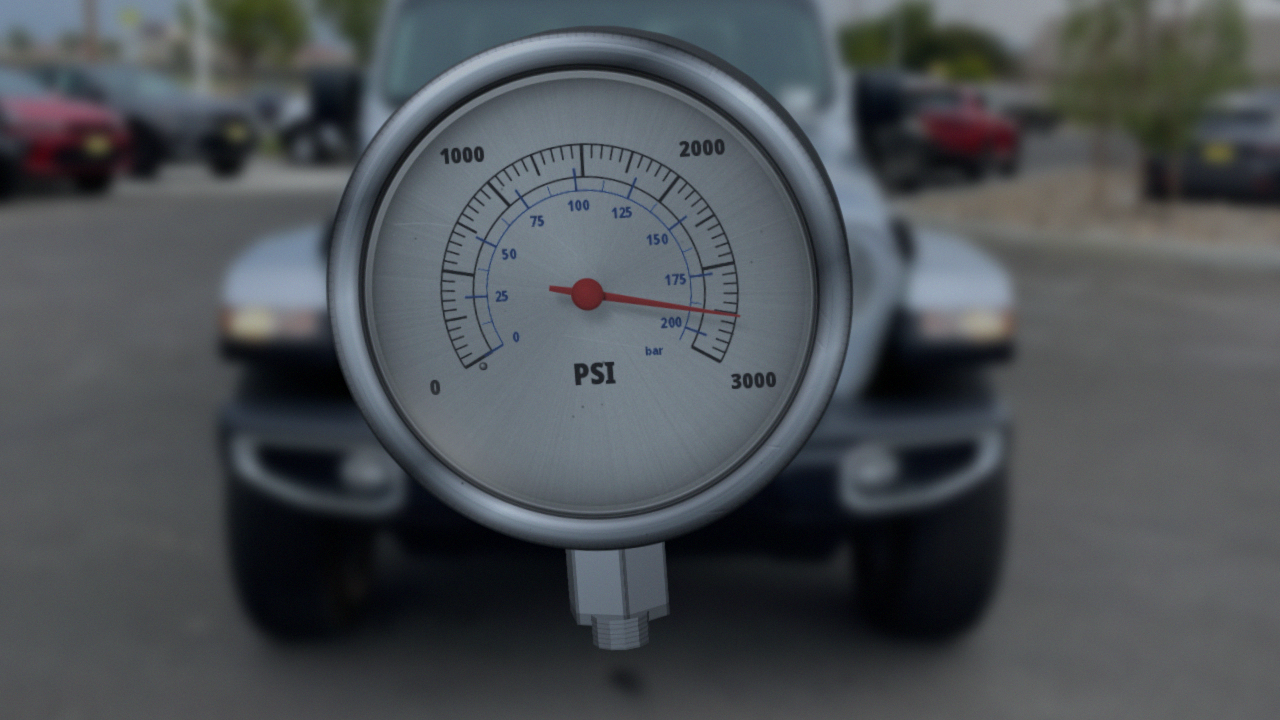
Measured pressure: 2750 psi
